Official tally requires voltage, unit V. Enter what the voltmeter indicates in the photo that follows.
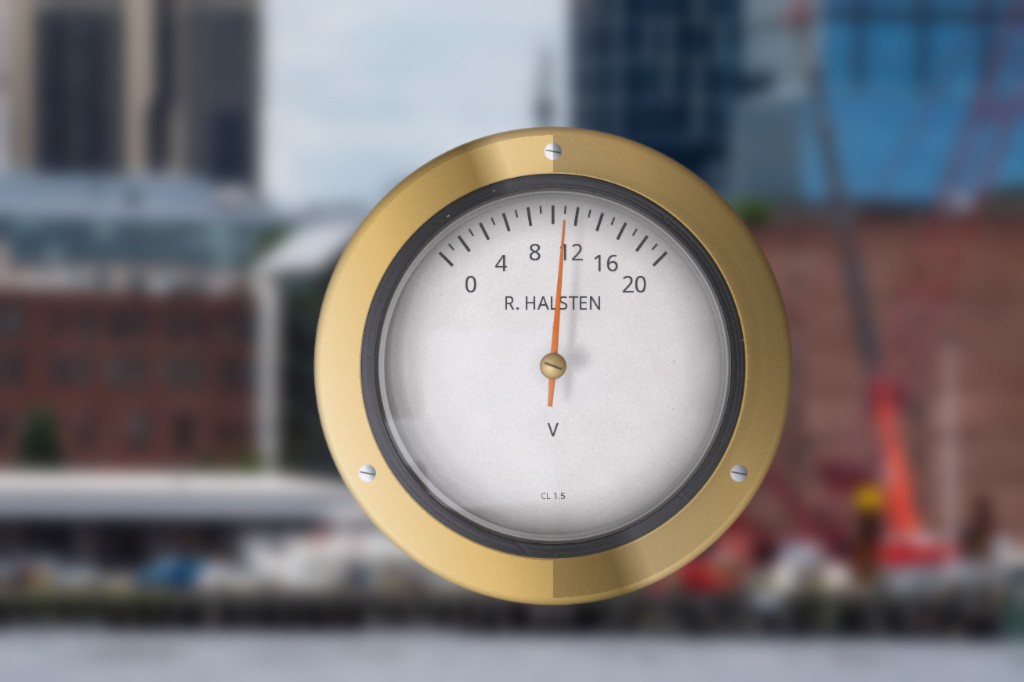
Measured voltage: 11 V
